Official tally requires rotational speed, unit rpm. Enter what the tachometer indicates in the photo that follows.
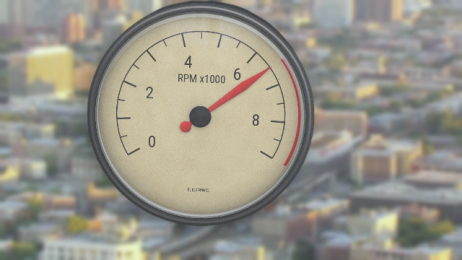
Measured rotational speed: 6500 rpm
